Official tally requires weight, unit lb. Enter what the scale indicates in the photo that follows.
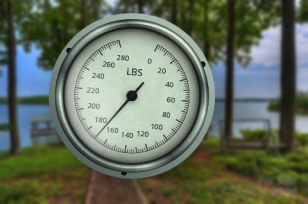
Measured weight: 170 lb
